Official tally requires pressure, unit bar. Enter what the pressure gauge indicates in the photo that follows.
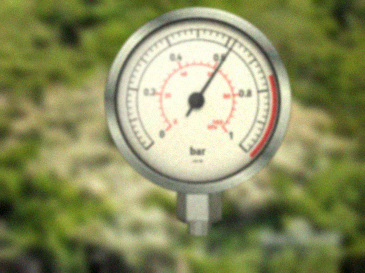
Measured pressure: 0.62 bar
